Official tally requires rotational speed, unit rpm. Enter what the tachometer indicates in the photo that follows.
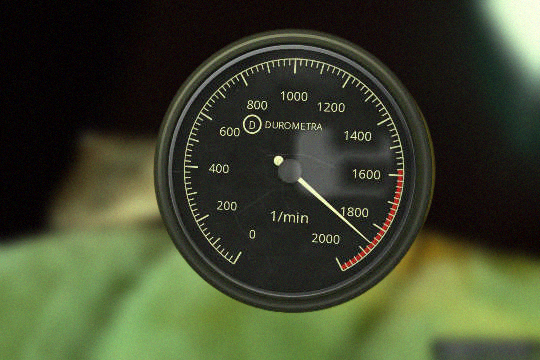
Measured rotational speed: 1860 rpm
